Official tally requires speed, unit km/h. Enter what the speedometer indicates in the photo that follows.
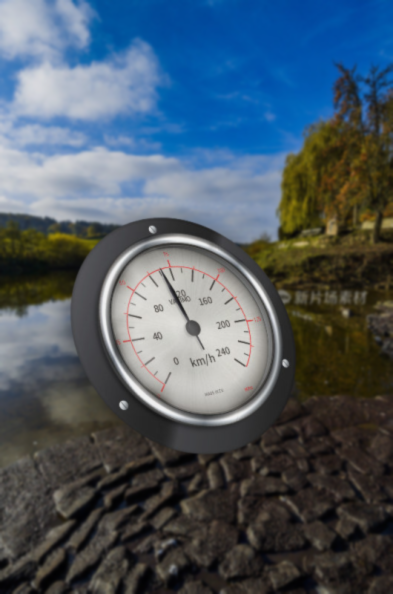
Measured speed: 110 km/h
